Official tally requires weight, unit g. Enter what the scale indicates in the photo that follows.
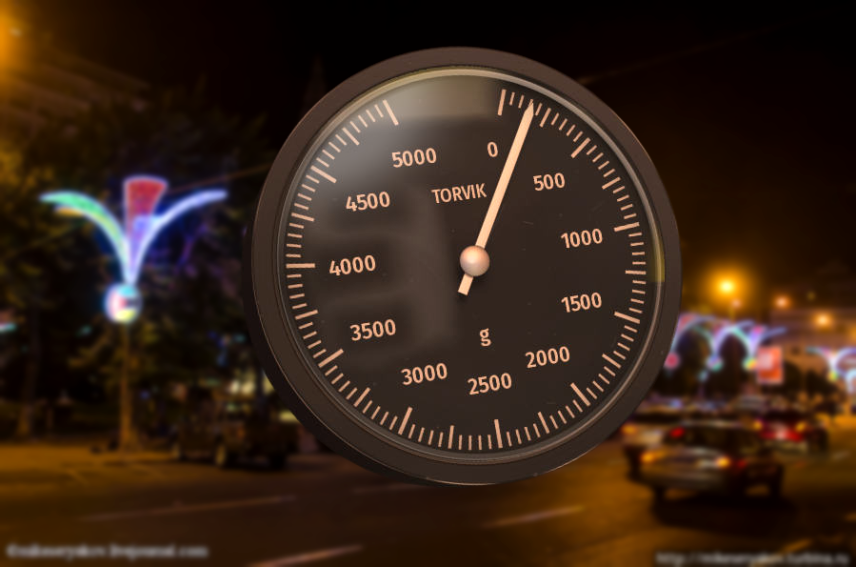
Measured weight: 150 g
